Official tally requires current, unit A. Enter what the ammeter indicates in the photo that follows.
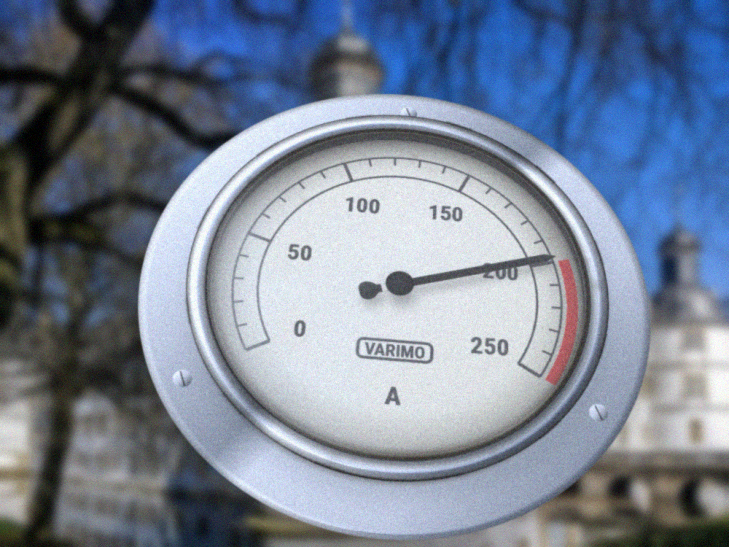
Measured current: 200 A
